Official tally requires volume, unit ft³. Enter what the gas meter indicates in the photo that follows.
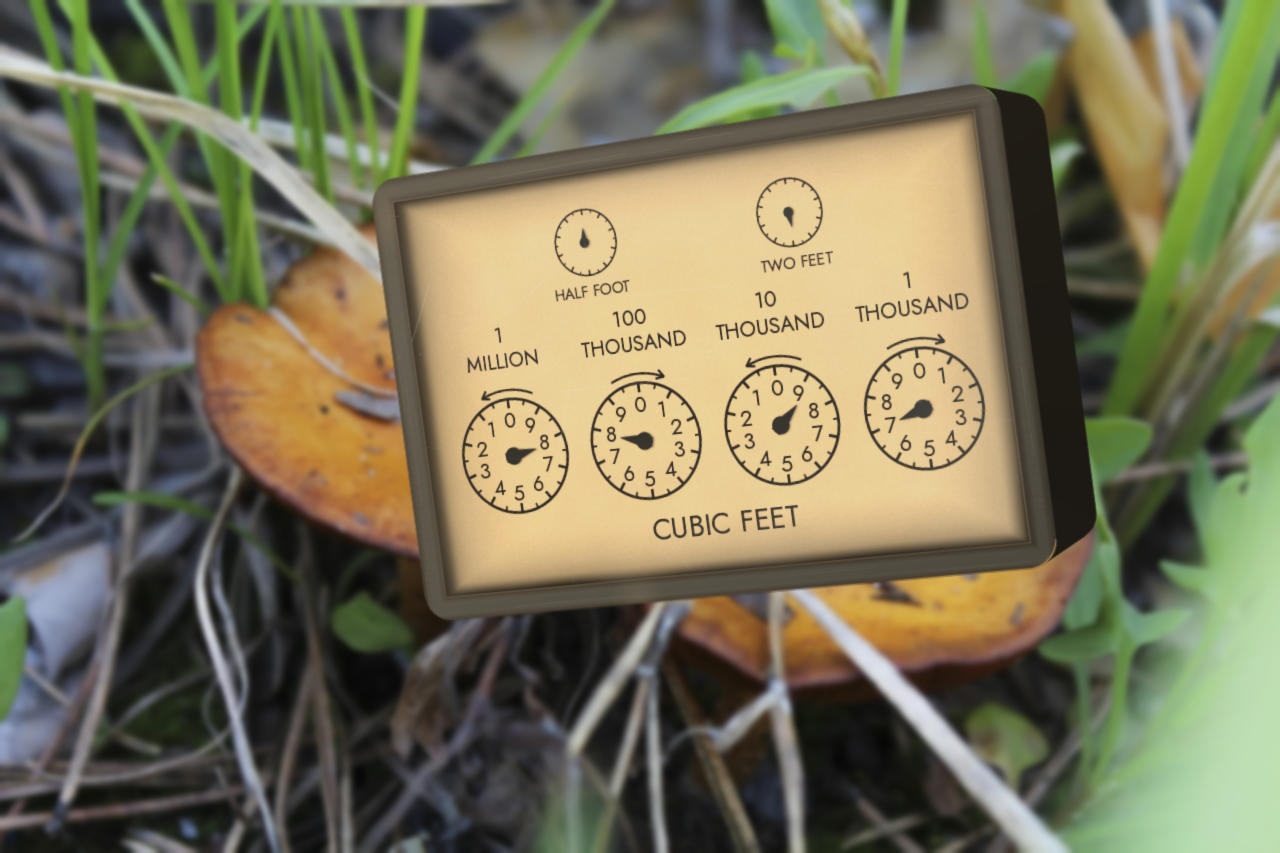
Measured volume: 778700 ft³
